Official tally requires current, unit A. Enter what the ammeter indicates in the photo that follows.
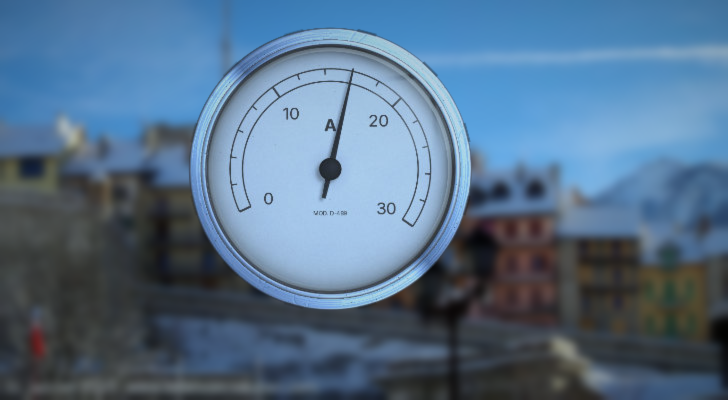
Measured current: 16 A
